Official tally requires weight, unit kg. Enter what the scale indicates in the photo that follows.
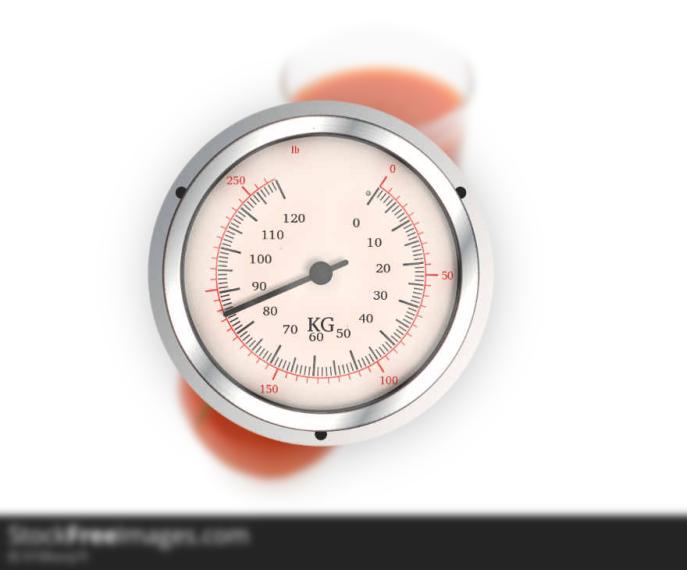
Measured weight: 85 kg
